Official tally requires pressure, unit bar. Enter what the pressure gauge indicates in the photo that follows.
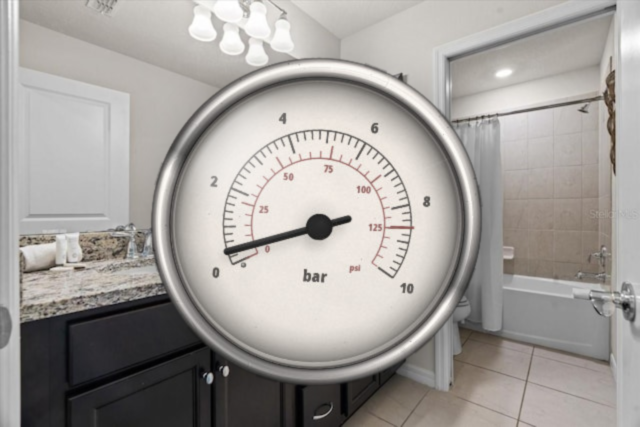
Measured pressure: 0.4 bar
